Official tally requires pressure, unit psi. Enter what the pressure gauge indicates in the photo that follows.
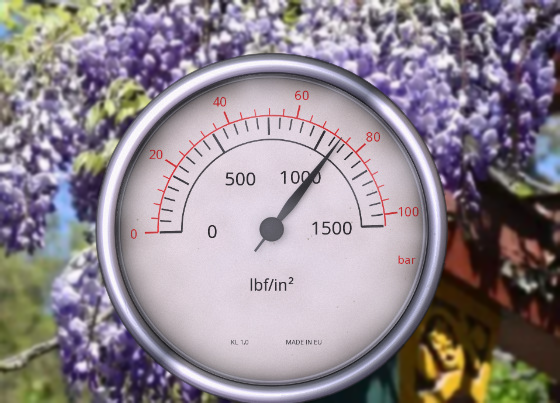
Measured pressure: 1075 psi
